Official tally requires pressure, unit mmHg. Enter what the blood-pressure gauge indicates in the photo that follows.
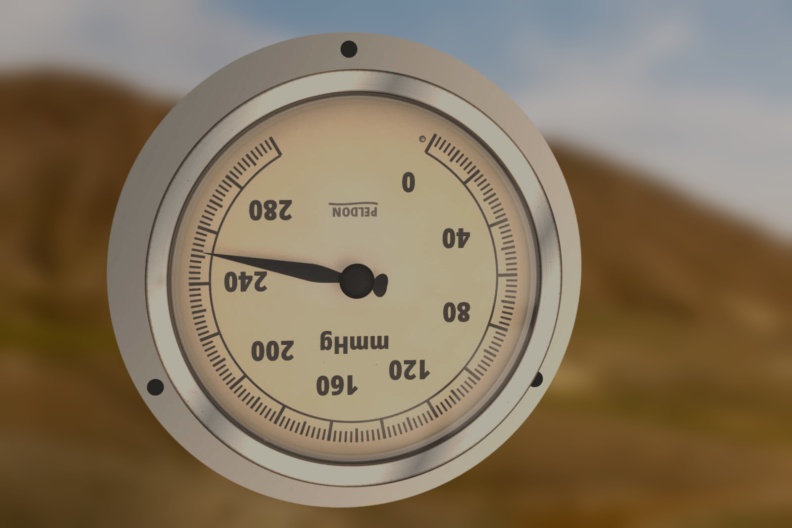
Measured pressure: 252 mmHg
